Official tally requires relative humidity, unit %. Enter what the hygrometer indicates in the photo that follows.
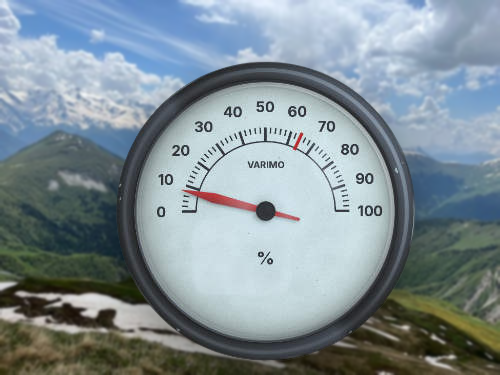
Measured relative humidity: 8 %
